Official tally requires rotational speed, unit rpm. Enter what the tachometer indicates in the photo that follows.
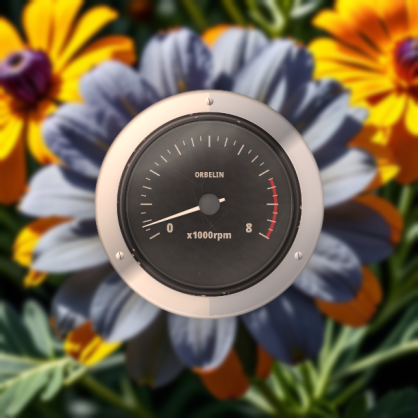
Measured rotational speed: 375 rpm
